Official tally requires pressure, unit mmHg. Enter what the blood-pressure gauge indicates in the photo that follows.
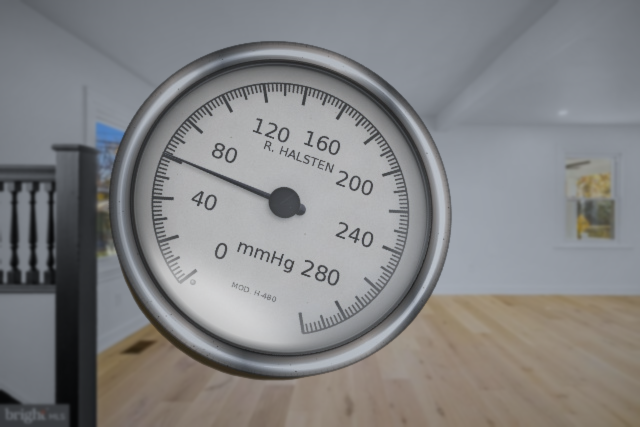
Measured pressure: 60 mmHg
